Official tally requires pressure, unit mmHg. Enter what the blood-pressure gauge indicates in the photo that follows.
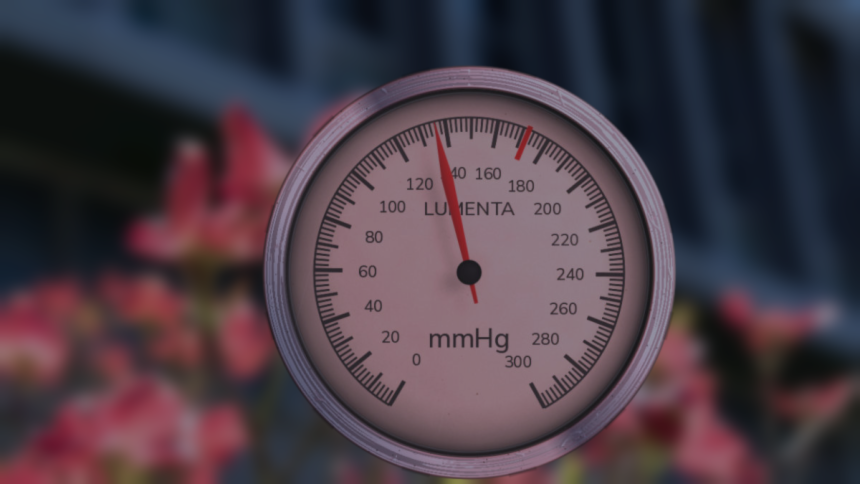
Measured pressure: 136 mmHg
